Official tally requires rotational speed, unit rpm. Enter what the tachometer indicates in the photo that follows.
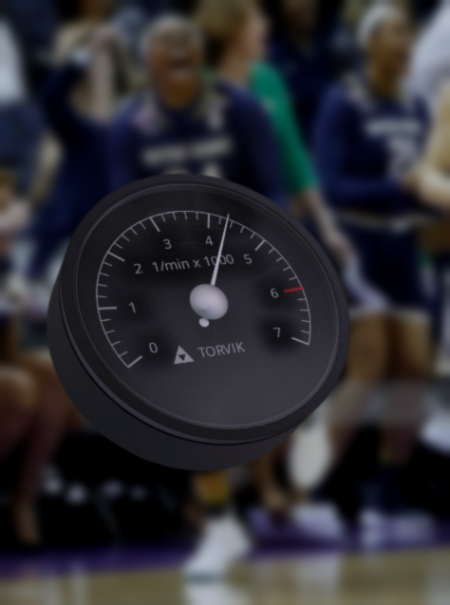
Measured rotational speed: 4300 rpm
